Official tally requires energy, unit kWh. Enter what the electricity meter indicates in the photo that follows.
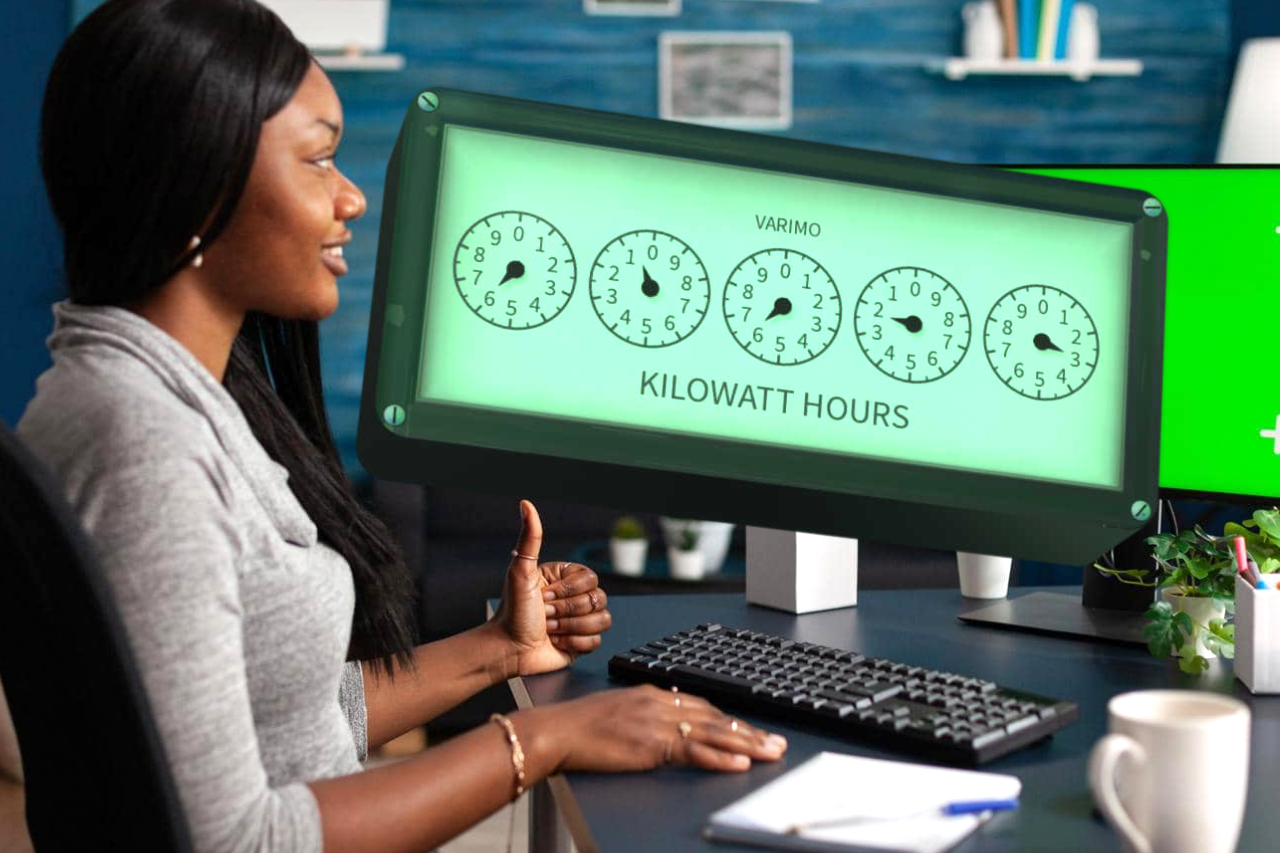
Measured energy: 60623 kWh
